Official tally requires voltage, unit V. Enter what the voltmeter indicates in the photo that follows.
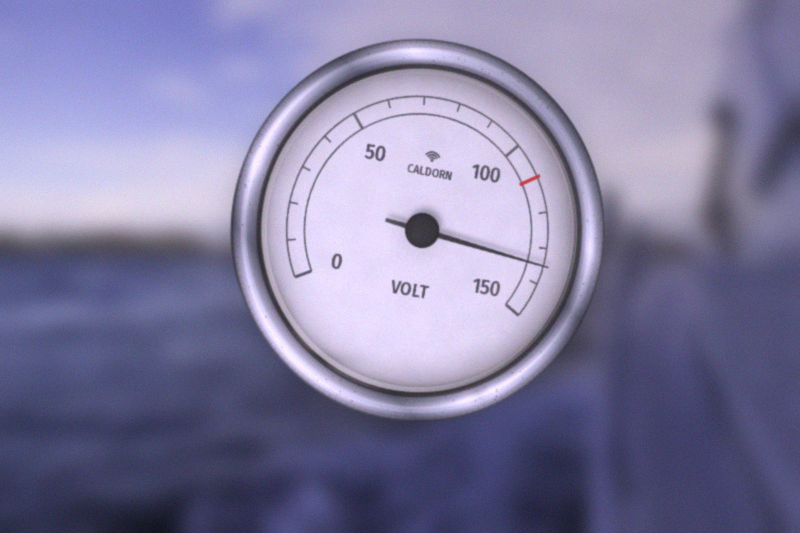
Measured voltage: 135 V
